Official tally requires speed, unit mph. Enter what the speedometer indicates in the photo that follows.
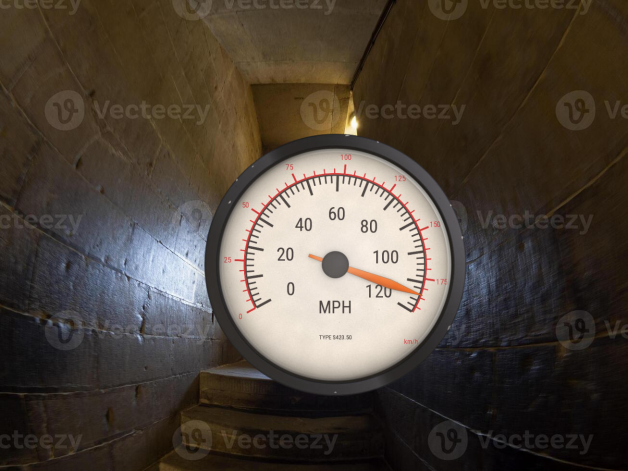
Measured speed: 114 mph
